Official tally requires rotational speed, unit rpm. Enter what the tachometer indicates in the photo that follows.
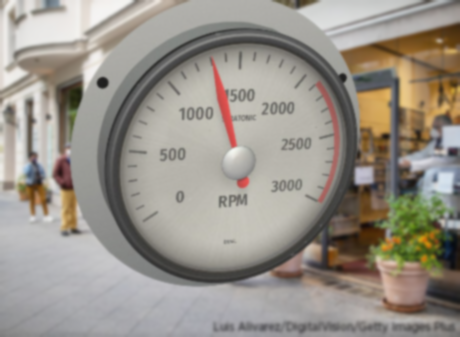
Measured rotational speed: 1300 rpm
